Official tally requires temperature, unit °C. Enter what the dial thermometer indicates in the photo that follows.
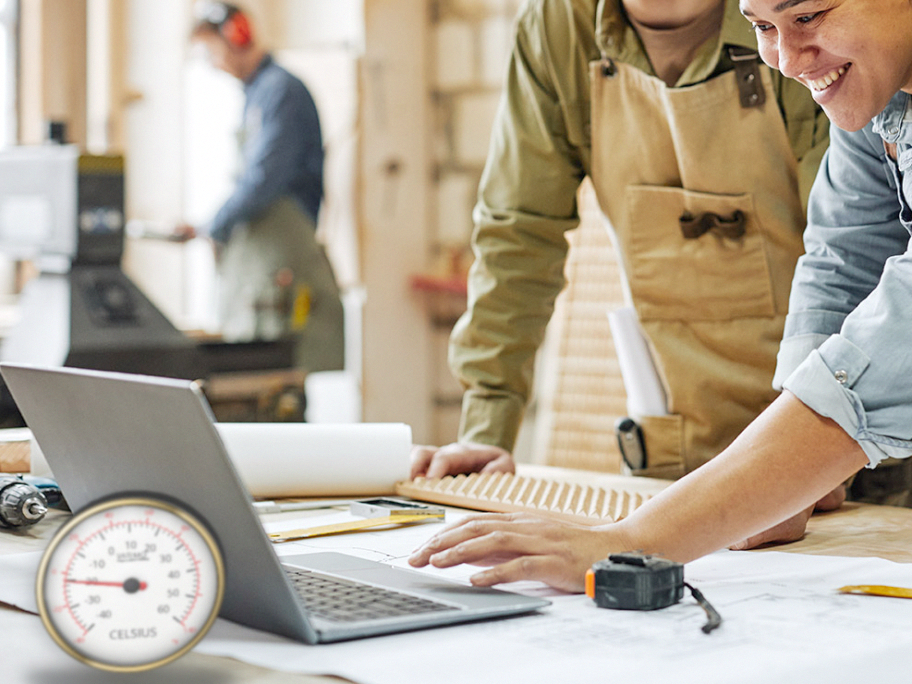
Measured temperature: -20 °C
